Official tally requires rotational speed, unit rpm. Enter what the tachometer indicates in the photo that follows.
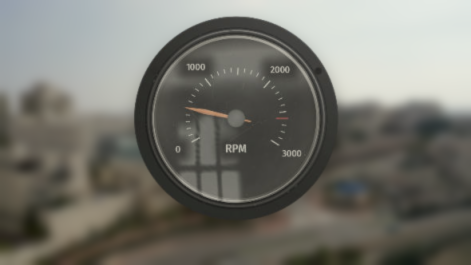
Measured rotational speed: 500 rpm
